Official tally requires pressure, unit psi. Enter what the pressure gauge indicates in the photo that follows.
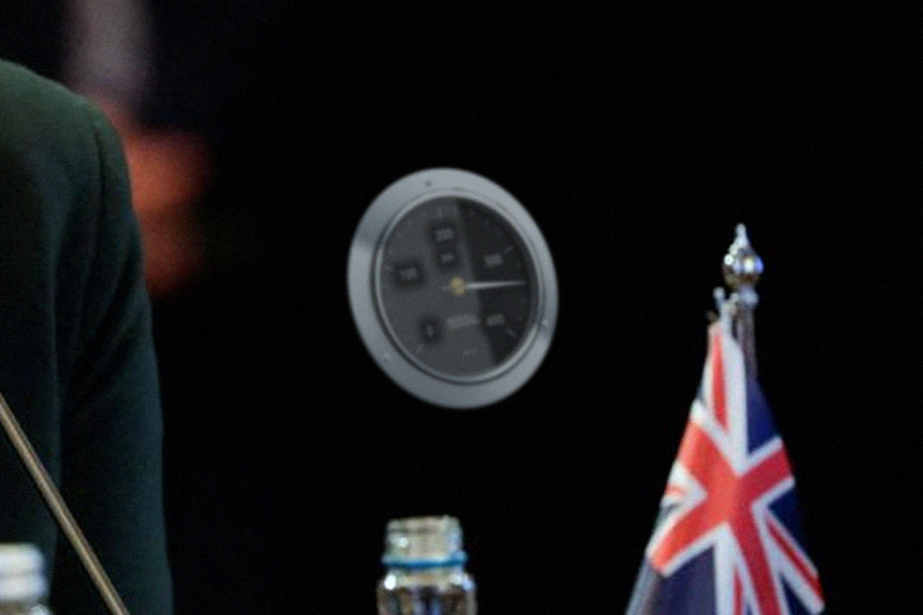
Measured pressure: 340 psi
